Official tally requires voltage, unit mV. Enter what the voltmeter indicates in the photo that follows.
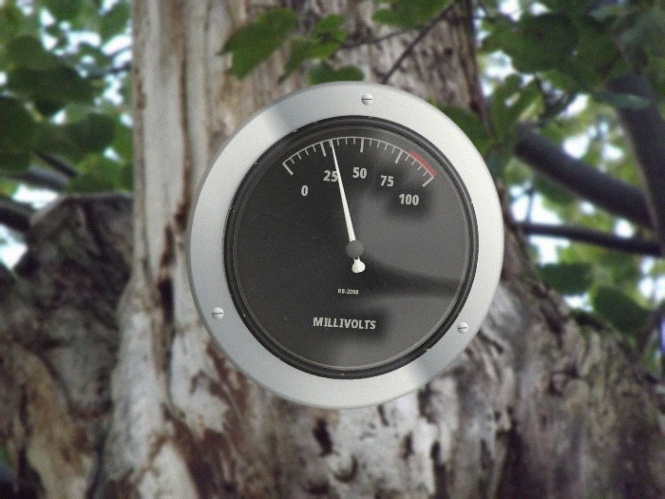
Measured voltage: 30 mV
